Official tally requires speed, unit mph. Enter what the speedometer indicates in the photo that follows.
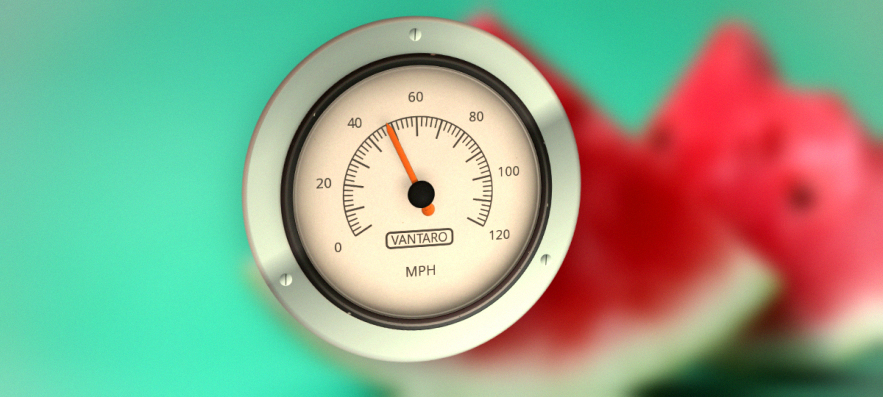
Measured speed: 48 mph
